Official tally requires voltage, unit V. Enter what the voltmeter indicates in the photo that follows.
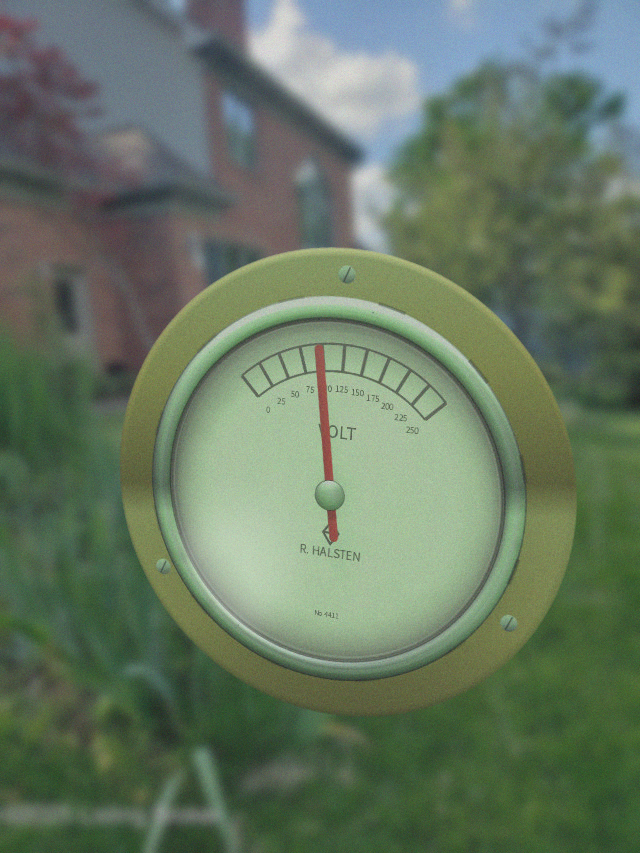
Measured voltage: 100 V
